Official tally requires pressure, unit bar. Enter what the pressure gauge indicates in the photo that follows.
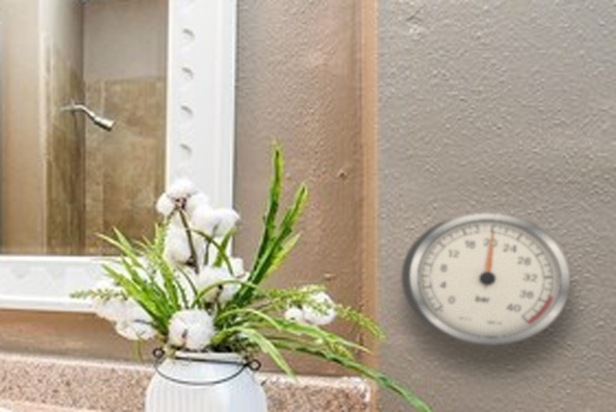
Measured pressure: 20 bar
